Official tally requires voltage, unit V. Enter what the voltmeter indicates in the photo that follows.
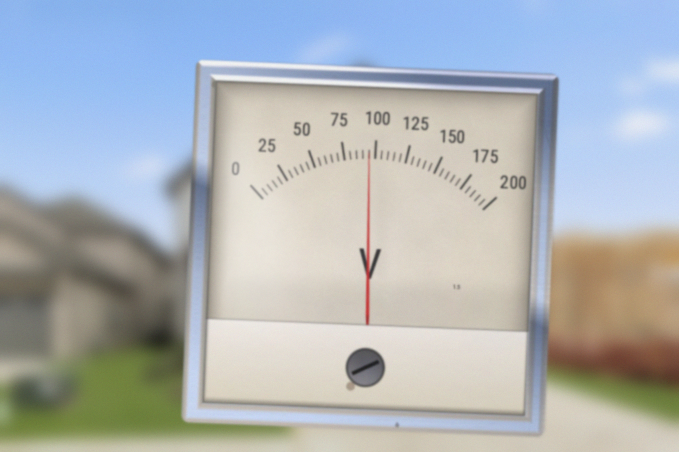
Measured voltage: 95 V
